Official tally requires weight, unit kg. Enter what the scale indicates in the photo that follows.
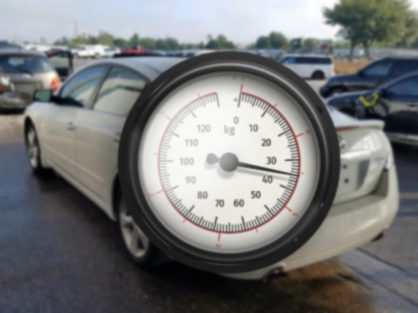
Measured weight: 35 kg
